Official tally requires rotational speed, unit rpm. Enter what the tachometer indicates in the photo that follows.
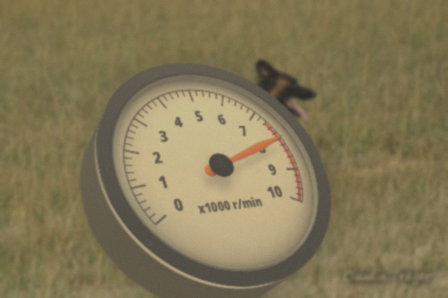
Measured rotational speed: 8000 rpm
